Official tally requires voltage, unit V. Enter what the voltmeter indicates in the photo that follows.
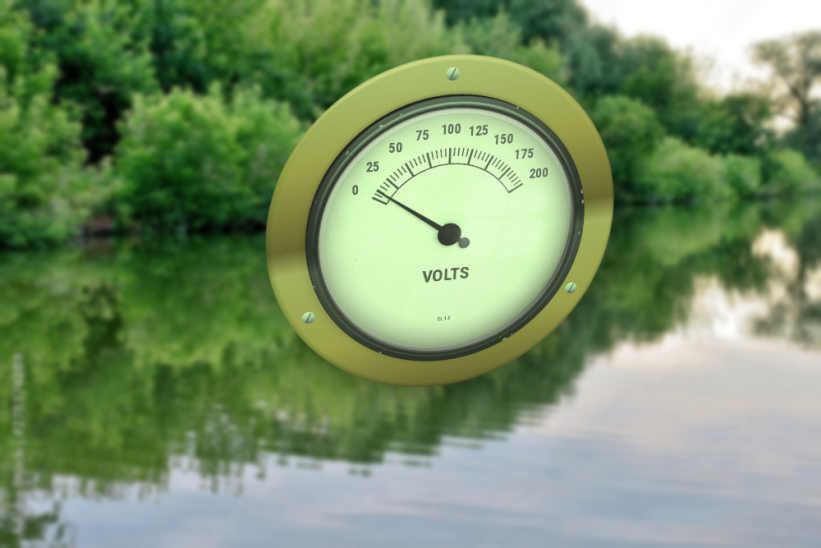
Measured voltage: 10 V
